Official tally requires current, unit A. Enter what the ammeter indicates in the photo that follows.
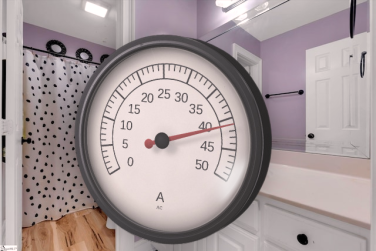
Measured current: 41 A
